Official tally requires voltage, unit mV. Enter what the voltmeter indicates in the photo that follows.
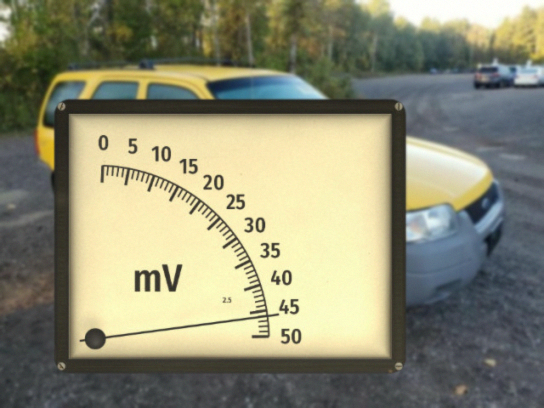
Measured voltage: 46 mV
